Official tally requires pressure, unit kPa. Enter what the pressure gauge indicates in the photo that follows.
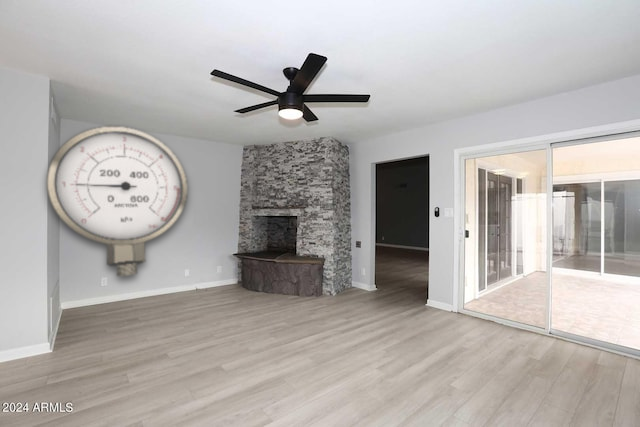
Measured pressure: 100 kPa
